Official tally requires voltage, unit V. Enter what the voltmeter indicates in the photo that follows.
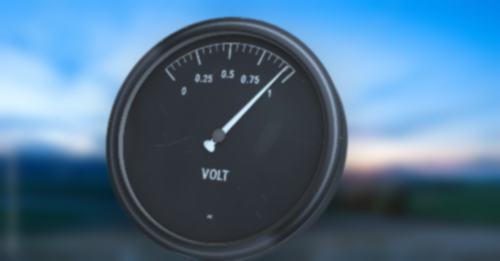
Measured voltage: 0.95 V
